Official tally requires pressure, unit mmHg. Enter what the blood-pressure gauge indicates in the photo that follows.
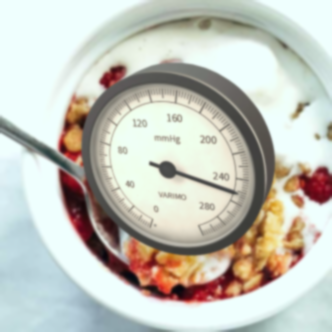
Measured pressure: 250 mmHg
